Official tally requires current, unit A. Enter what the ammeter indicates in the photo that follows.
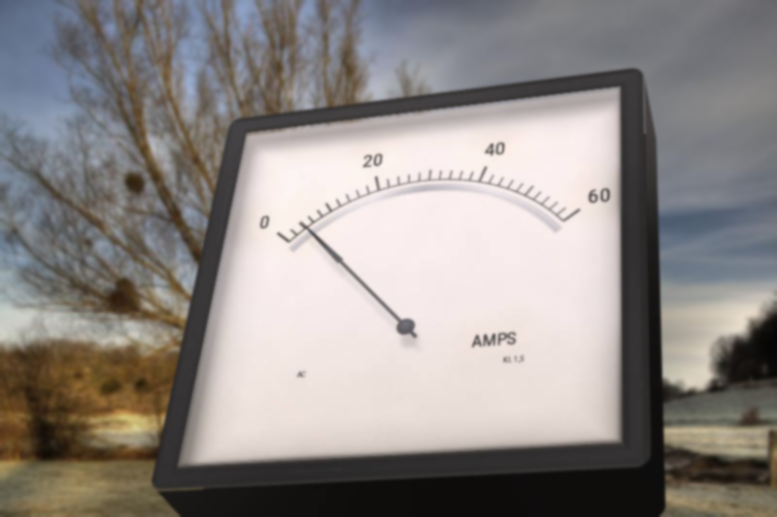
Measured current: 4 A
